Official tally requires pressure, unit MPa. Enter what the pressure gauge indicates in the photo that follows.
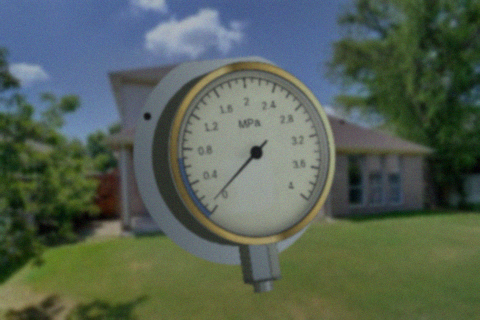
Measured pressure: 0.1 MPa
